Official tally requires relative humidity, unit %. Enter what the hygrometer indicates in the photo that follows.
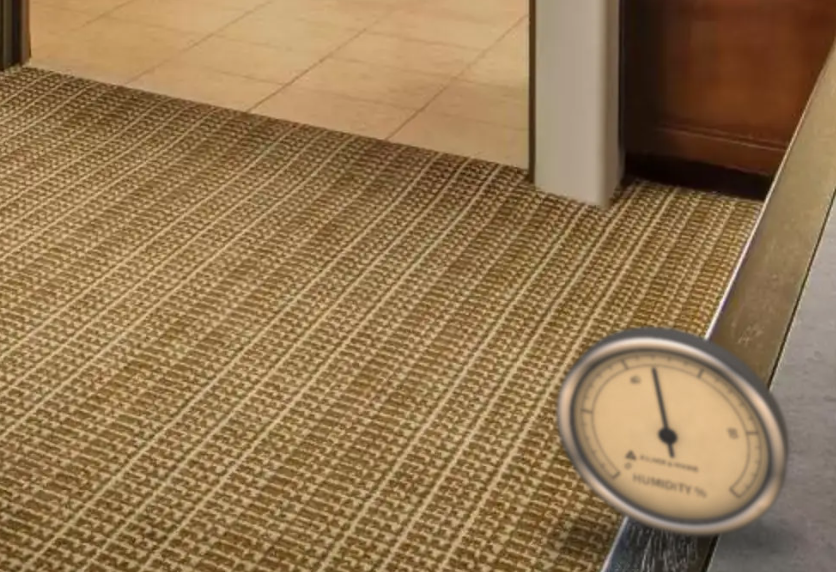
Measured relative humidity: 48 %
